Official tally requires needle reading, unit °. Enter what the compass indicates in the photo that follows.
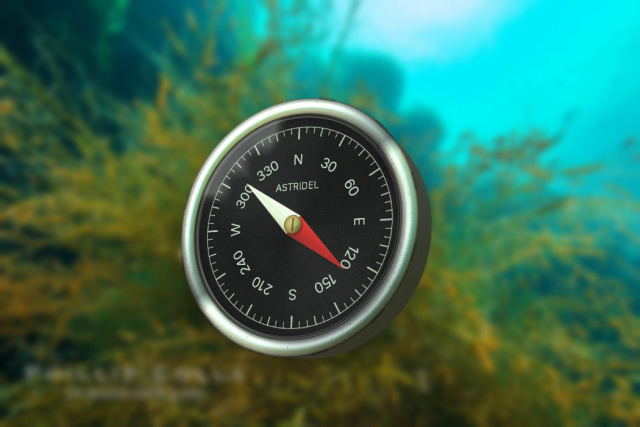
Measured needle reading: 130 °
